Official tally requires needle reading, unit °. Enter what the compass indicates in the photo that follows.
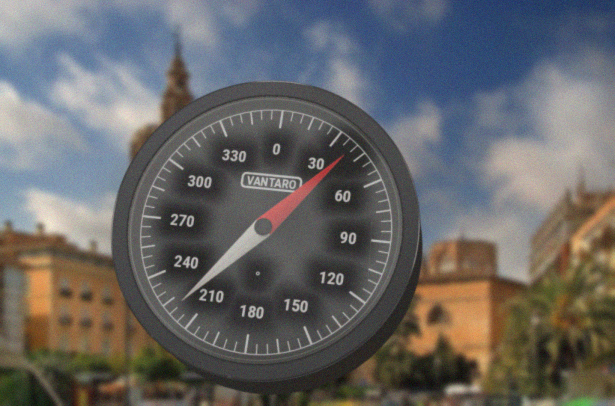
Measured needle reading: 40 °
